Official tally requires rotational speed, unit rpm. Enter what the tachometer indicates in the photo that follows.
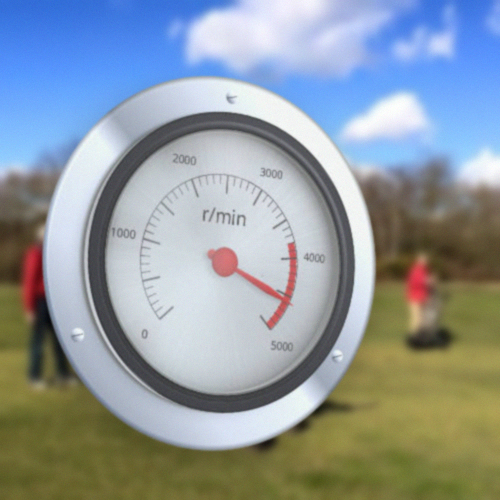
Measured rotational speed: 4600 rpm
